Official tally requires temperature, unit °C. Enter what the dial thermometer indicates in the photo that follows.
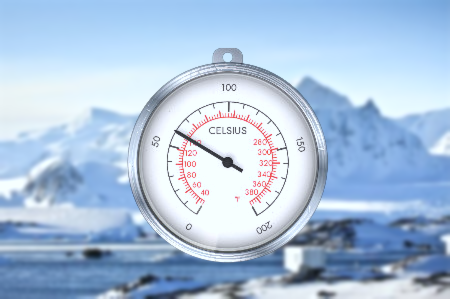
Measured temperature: 60 °C
